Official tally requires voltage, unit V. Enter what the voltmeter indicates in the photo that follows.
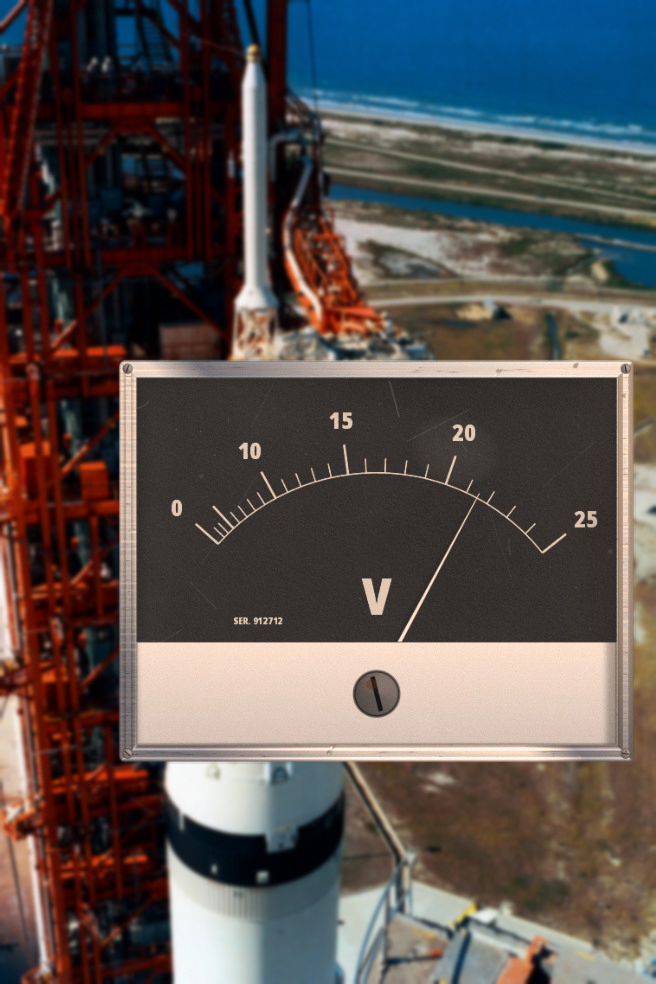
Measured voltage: 21.5 V
